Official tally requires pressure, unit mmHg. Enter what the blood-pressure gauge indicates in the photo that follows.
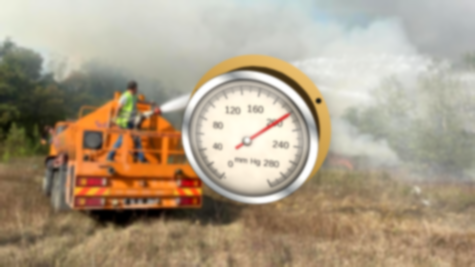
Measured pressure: 200 mmHg
